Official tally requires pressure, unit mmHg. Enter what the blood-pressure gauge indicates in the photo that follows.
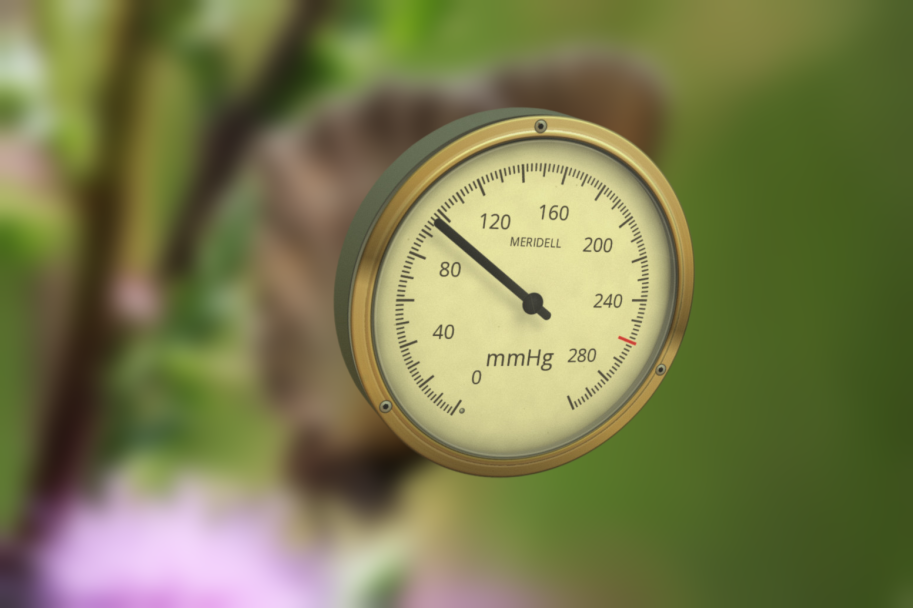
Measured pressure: 96 mmHg
